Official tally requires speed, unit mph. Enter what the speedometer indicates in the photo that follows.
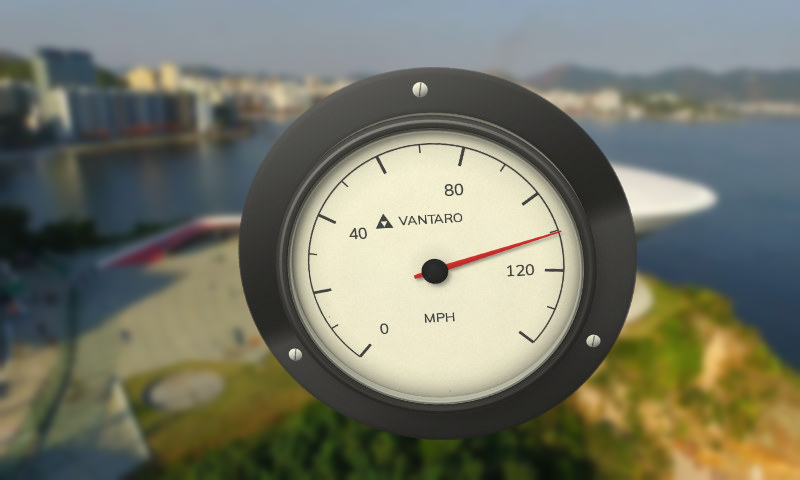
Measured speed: 110 mph
